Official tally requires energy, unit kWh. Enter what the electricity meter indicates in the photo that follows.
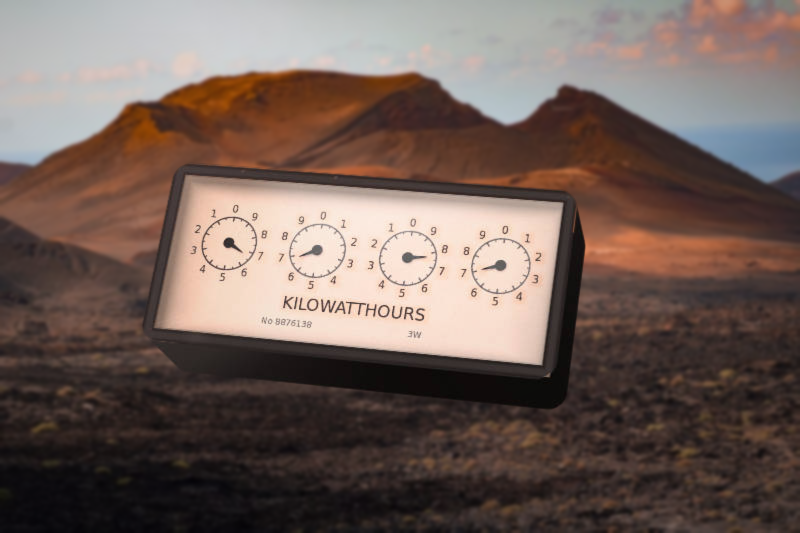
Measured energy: 6677 kWh
